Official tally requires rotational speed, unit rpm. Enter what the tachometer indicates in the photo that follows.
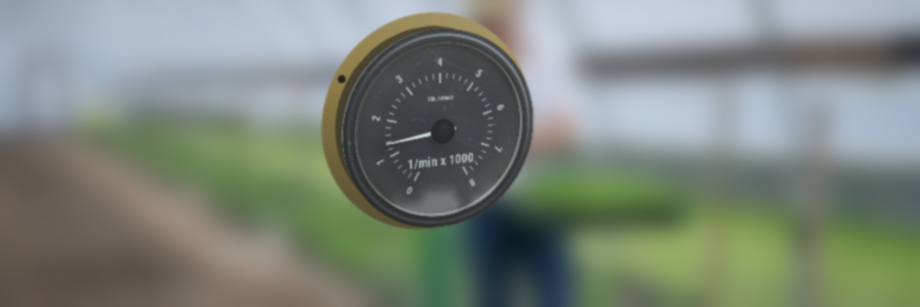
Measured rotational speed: 1400 rpm
